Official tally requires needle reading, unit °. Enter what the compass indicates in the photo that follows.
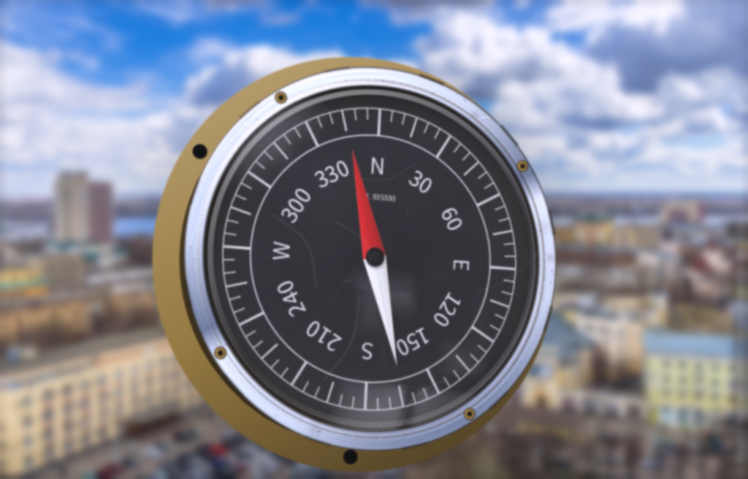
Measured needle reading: 345 °
